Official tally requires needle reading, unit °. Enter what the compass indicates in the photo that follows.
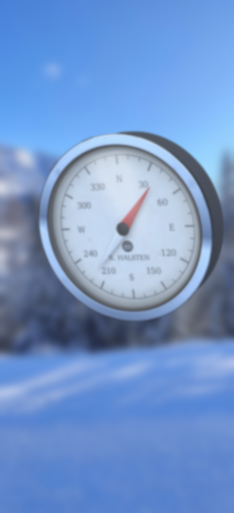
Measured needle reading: 40 °
